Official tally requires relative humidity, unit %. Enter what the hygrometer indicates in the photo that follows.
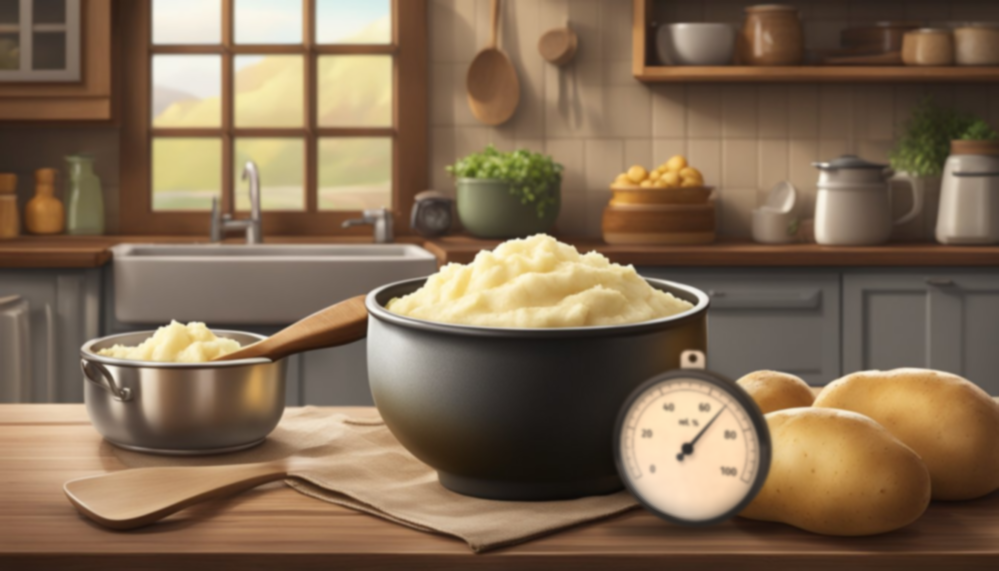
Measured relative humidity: 68 %
